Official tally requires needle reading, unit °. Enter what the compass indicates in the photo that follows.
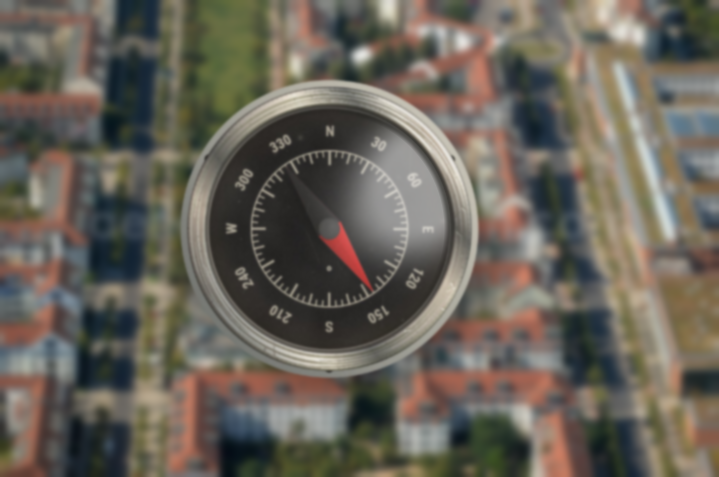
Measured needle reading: 145 °
